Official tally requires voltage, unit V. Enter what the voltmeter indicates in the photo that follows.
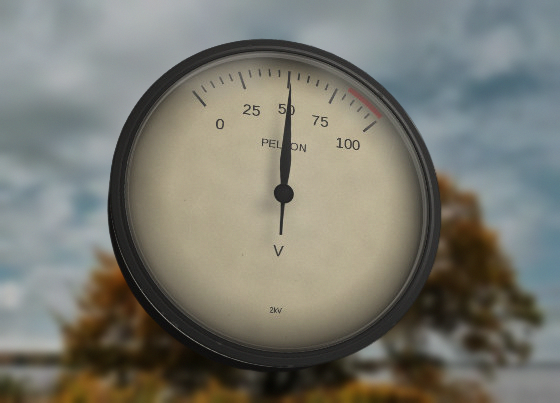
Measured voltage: 50 V
